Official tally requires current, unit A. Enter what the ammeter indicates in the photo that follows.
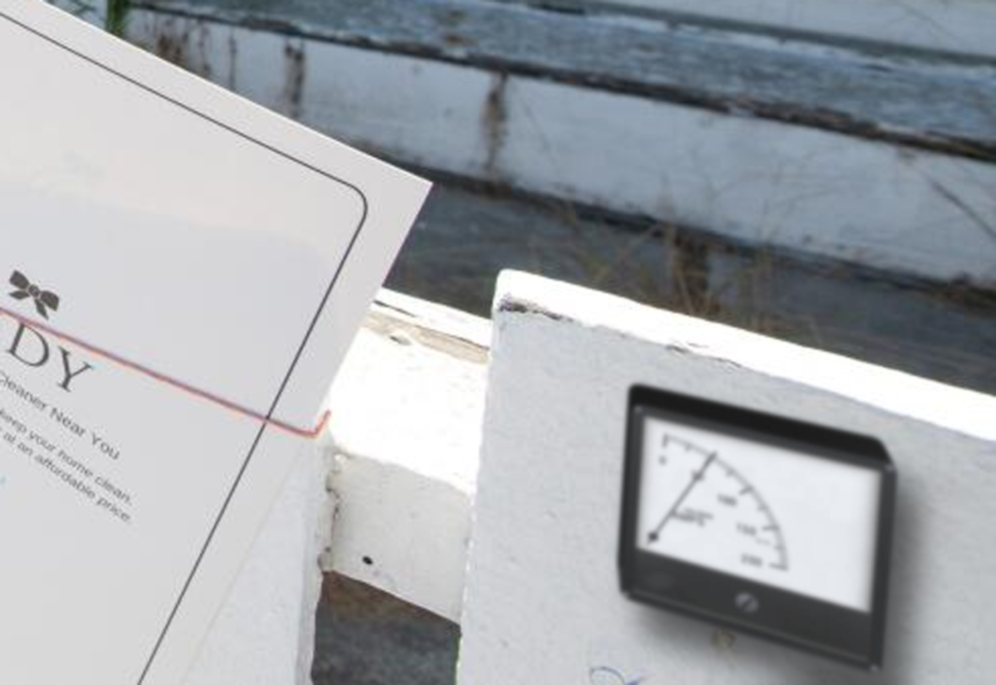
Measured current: 50 A
